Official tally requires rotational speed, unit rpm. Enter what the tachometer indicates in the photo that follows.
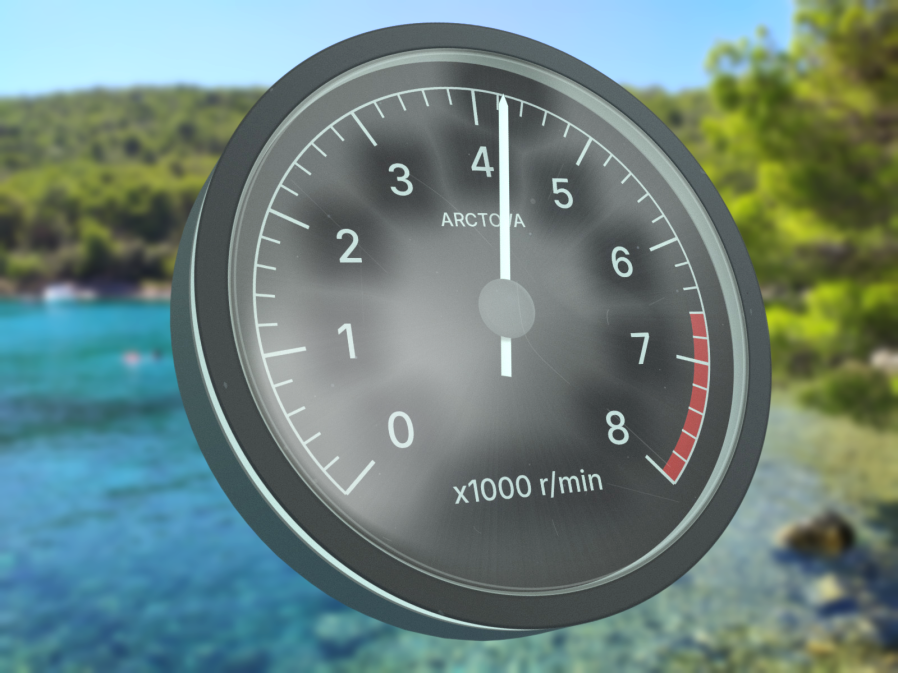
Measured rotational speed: 4200 rpm
